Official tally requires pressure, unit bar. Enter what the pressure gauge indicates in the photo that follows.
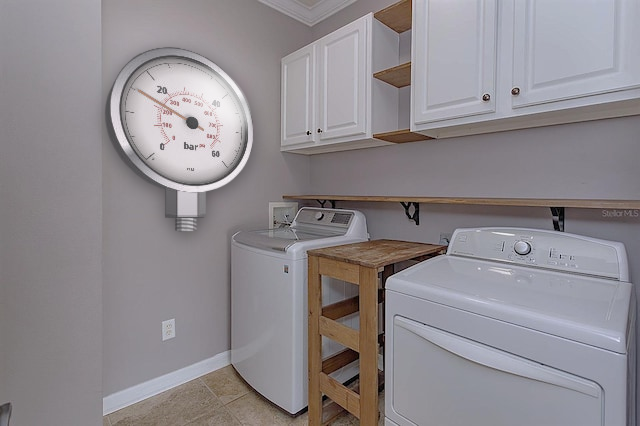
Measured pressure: 15 bar
